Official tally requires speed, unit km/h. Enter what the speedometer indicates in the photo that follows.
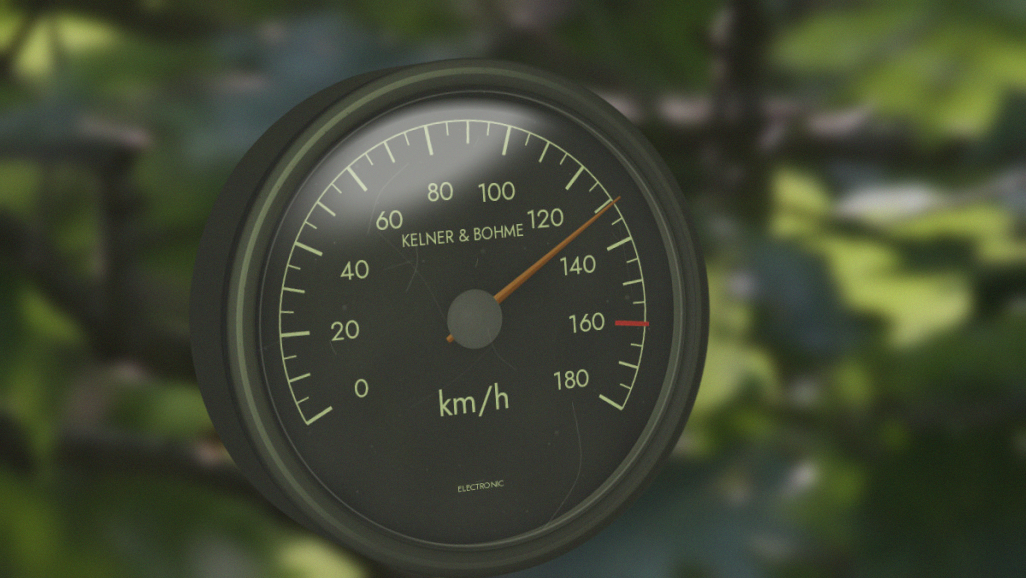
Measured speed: 130 km/h
